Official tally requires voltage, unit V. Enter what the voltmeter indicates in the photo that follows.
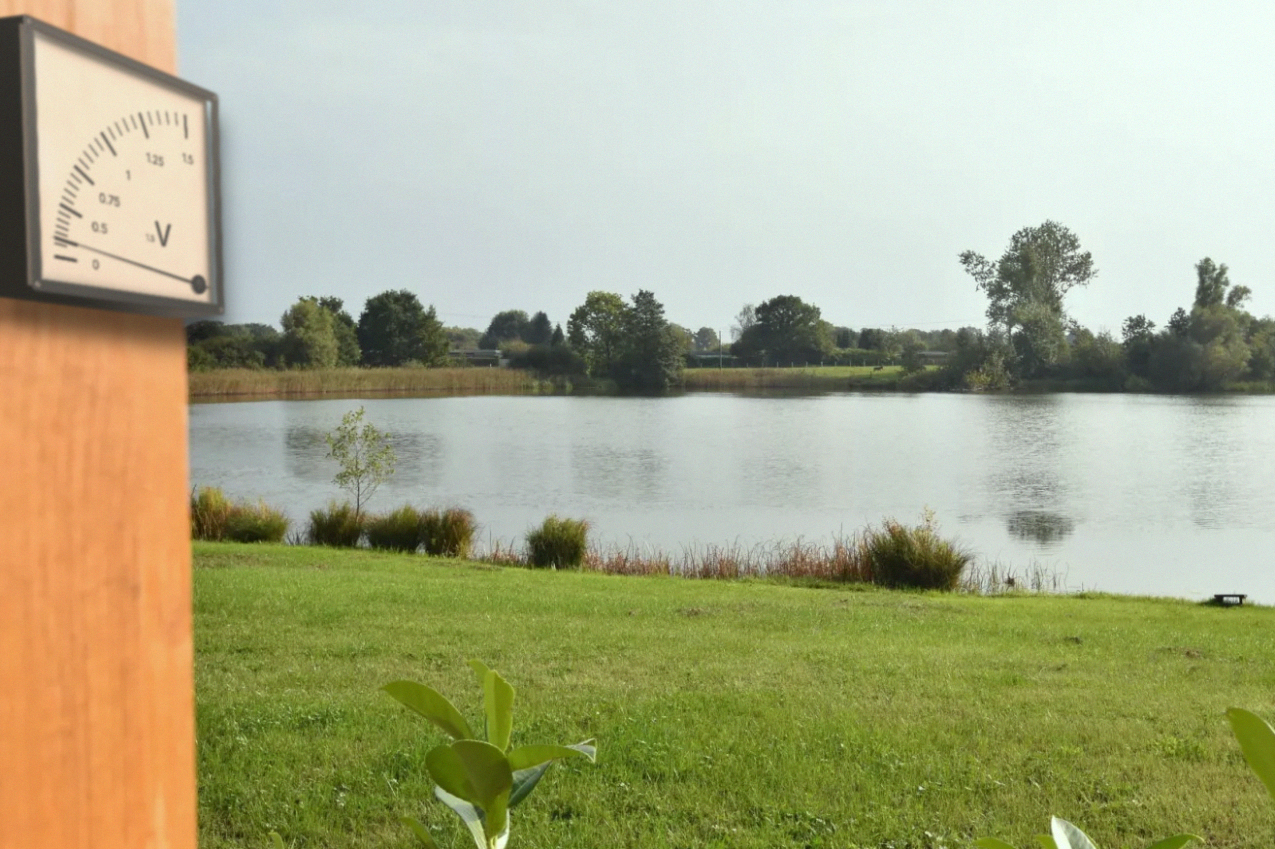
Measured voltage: 0.25 V
